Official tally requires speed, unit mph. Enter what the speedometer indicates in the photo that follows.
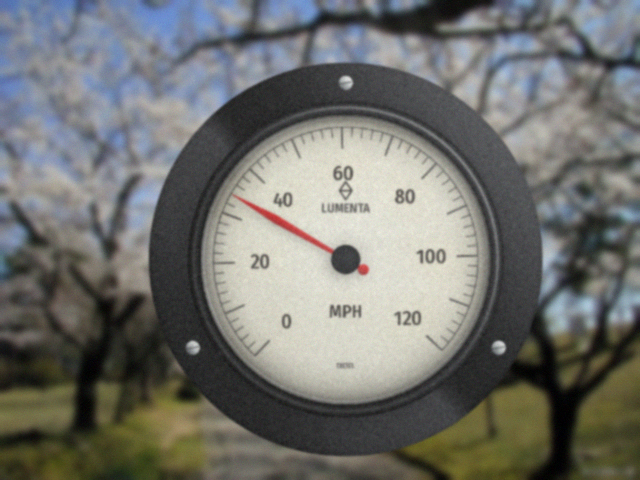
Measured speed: 34 mph
